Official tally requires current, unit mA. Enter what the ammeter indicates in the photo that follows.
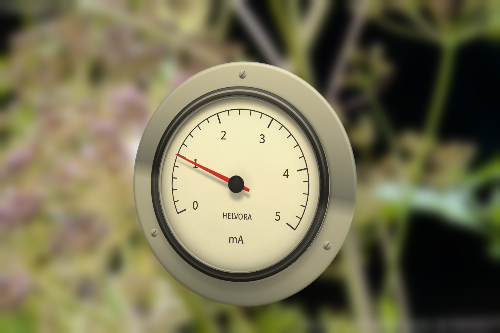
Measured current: 1 mA
